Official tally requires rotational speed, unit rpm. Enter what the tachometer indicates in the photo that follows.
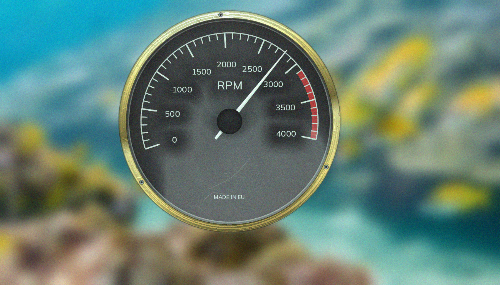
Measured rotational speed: 2800 rpm
